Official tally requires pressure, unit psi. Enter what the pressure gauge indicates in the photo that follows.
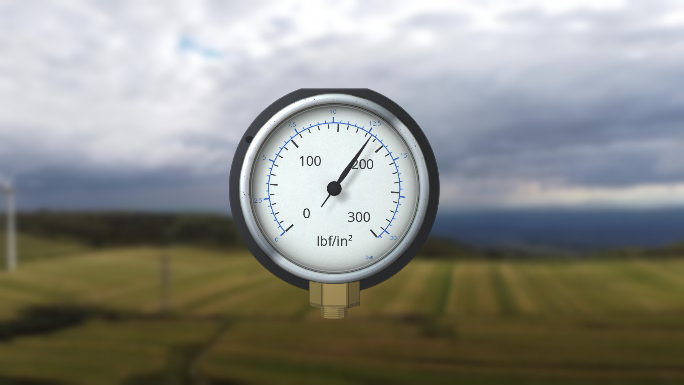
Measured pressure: 185 psi
